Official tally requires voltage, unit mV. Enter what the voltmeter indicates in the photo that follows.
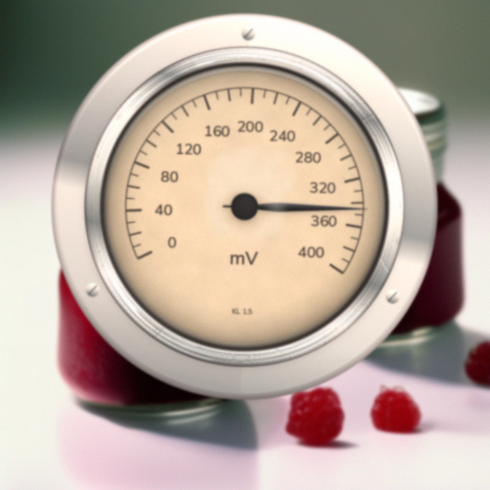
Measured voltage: 345 mV
